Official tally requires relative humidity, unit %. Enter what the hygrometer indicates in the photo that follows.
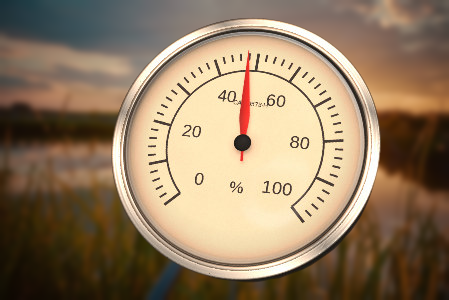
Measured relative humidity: 48 %
